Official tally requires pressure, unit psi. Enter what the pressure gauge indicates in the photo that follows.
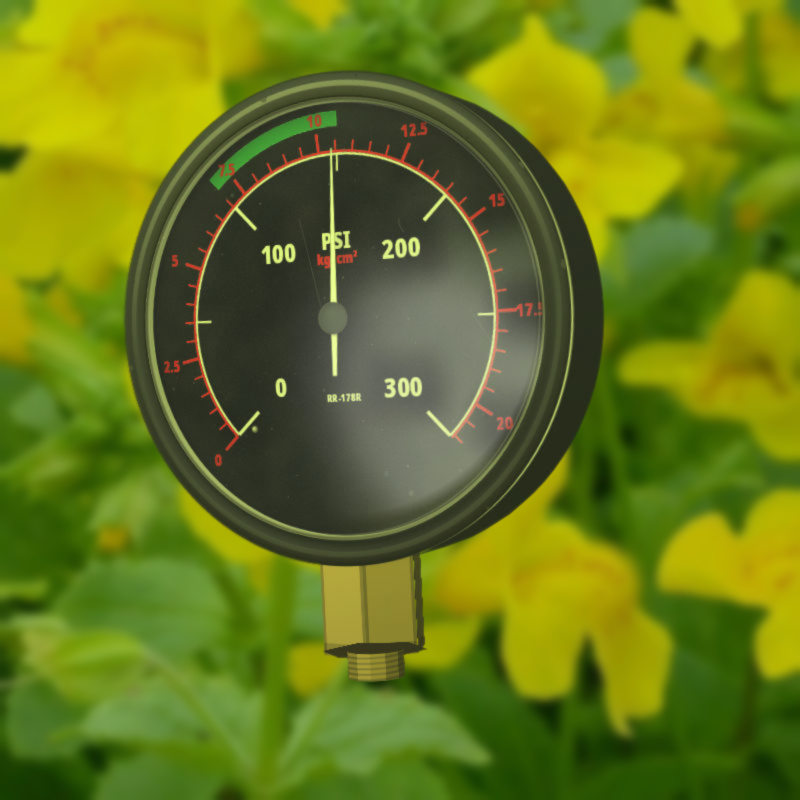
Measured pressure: 150 psi
